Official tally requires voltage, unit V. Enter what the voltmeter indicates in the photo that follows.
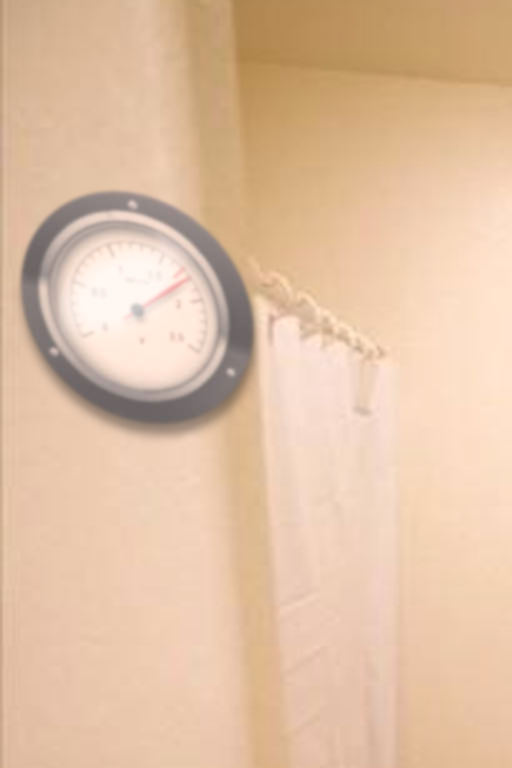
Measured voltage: 1.8 V
